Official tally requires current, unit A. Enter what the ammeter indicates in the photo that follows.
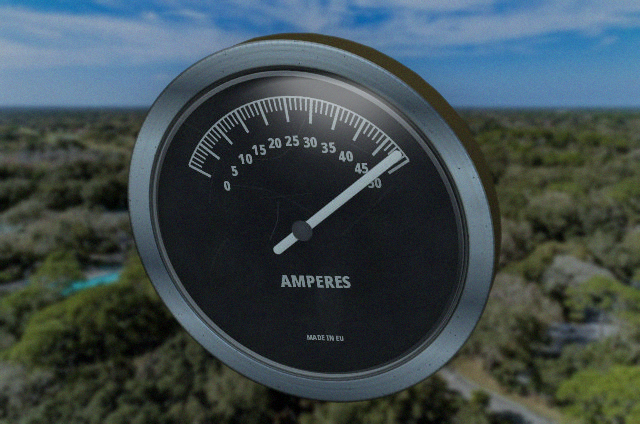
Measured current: 48 A
